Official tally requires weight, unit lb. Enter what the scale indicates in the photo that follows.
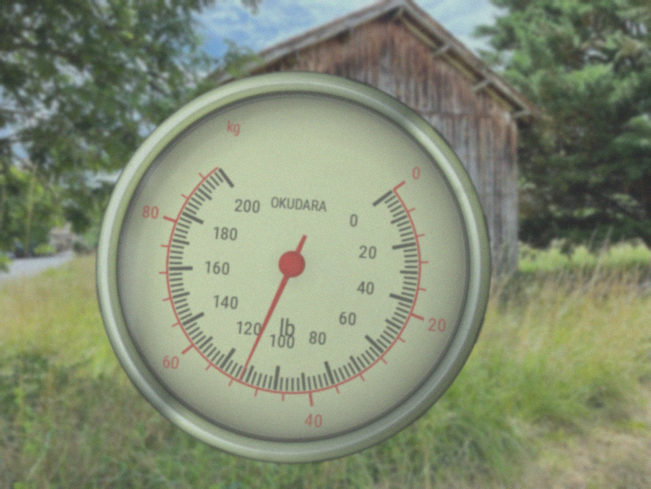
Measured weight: 112 lb
